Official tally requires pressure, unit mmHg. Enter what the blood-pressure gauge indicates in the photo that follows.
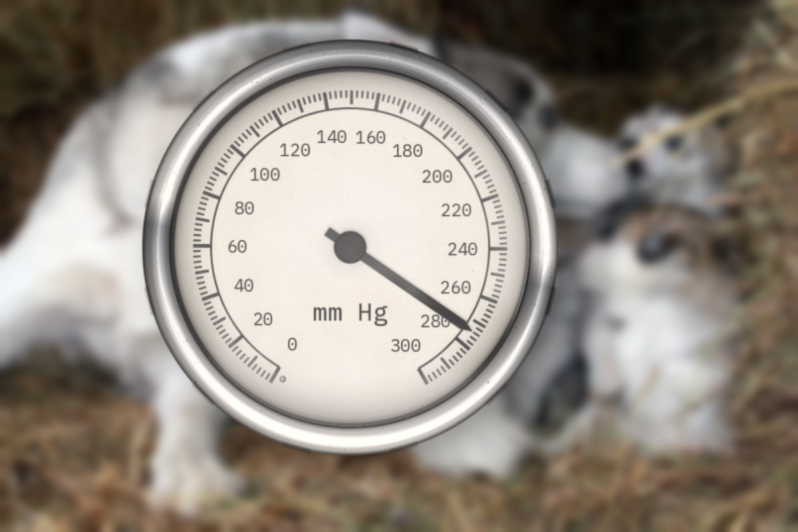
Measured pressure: 274 mmHg
